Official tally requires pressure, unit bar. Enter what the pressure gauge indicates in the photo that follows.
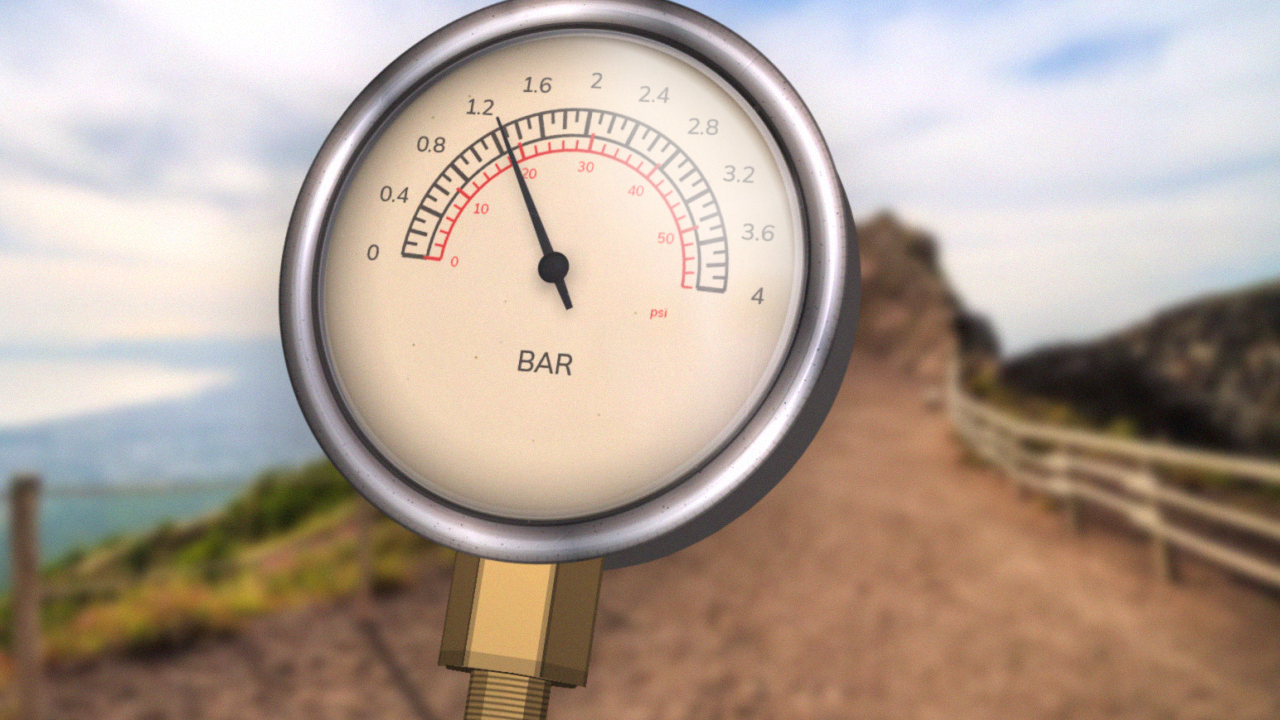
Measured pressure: 1.3 bar
